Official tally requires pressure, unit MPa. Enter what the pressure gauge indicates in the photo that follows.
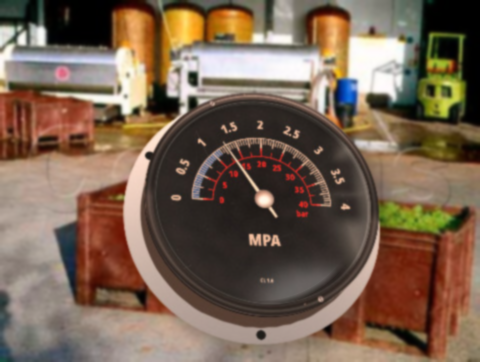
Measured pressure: 1.25 MPa
